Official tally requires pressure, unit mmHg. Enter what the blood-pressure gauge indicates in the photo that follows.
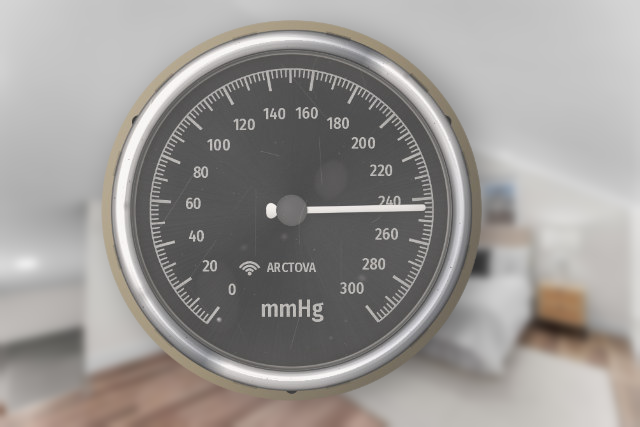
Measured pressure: 244 mmHg
